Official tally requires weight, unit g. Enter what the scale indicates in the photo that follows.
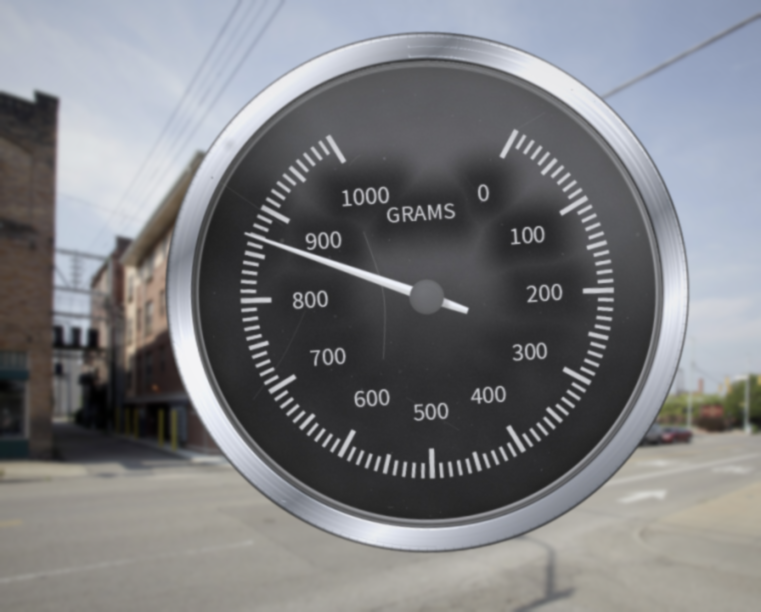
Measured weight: 870 g
